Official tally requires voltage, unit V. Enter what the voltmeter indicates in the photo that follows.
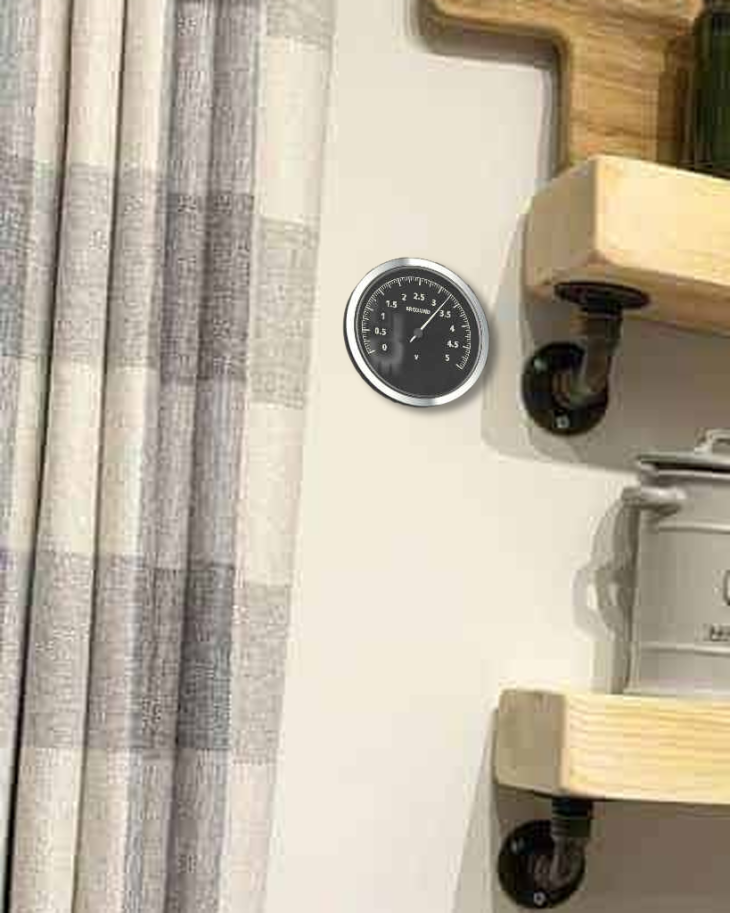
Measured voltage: 3.25 V
